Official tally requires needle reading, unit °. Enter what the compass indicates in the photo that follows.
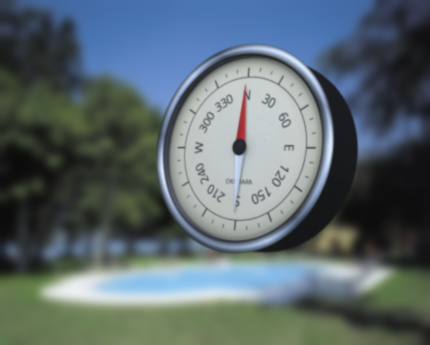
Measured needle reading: 0 °
